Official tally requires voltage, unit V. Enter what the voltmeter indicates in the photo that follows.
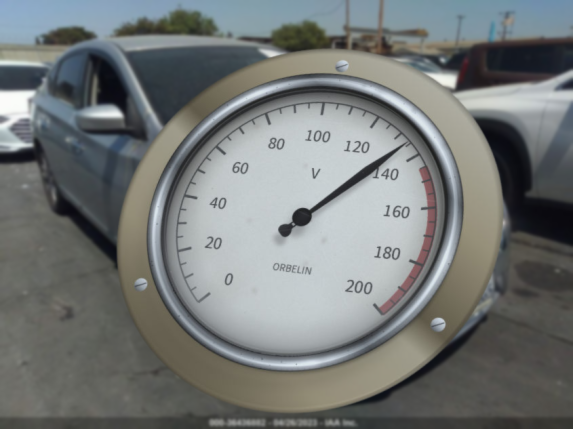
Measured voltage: 135 V
